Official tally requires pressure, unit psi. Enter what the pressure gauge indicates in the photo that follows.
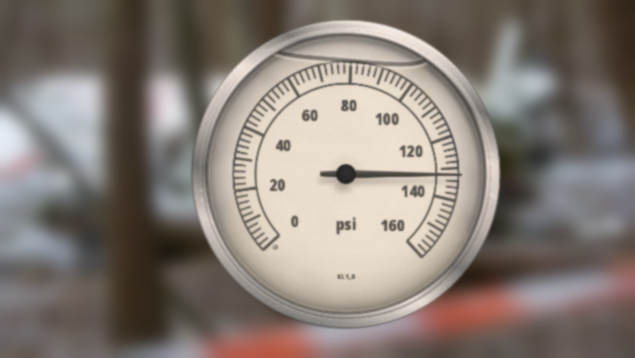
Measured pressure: 132 psi
